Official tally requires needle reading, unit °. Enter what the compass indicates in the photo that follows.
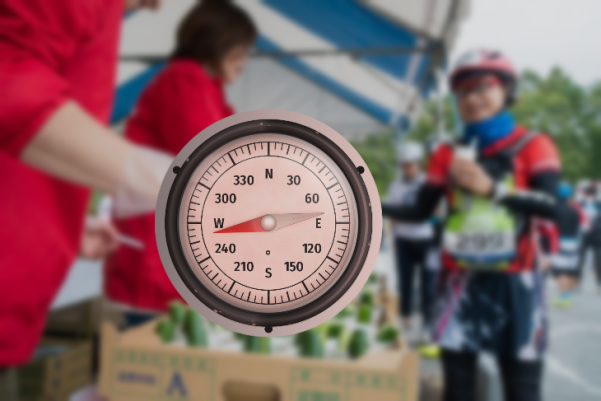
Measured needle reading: 260 °
